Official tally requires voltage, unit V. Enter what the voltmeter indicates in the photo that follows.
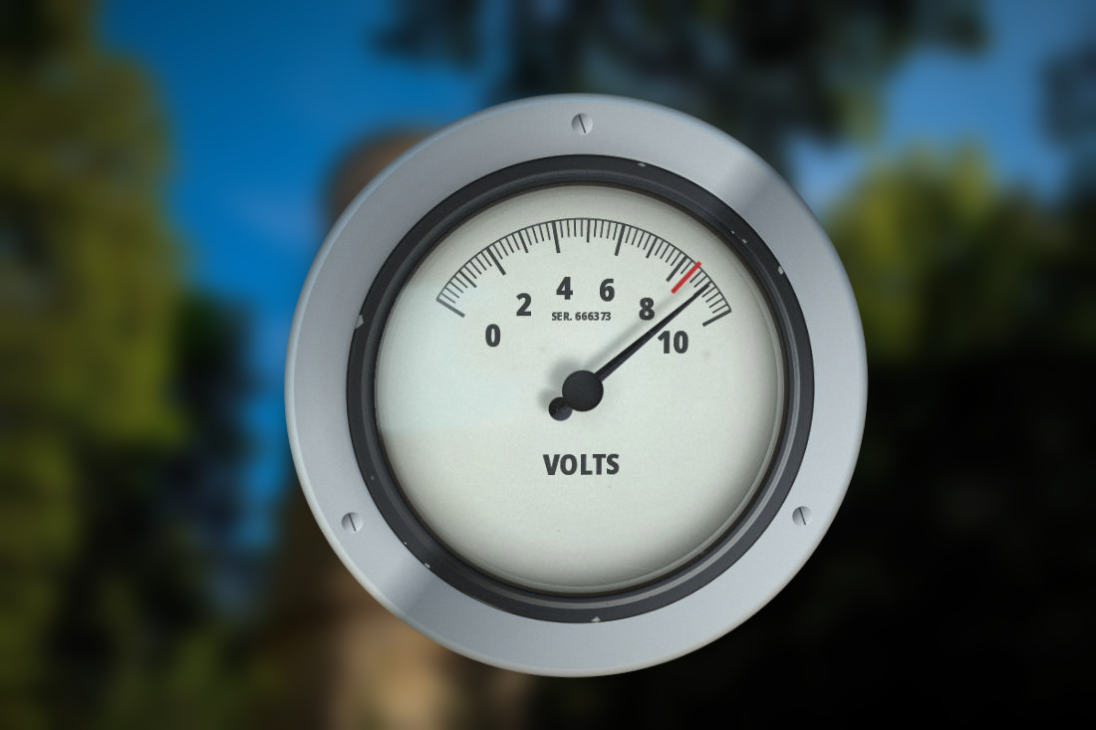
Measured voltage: 9 V
